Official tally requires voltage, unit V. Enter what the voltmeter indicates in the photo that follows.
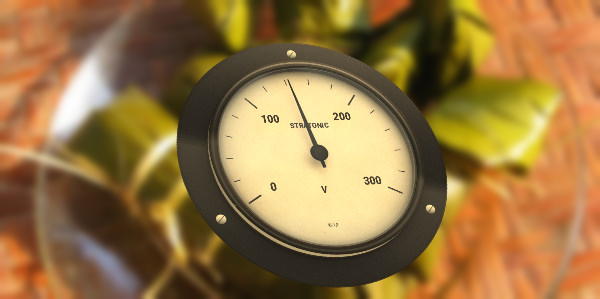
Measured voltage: 140 V
